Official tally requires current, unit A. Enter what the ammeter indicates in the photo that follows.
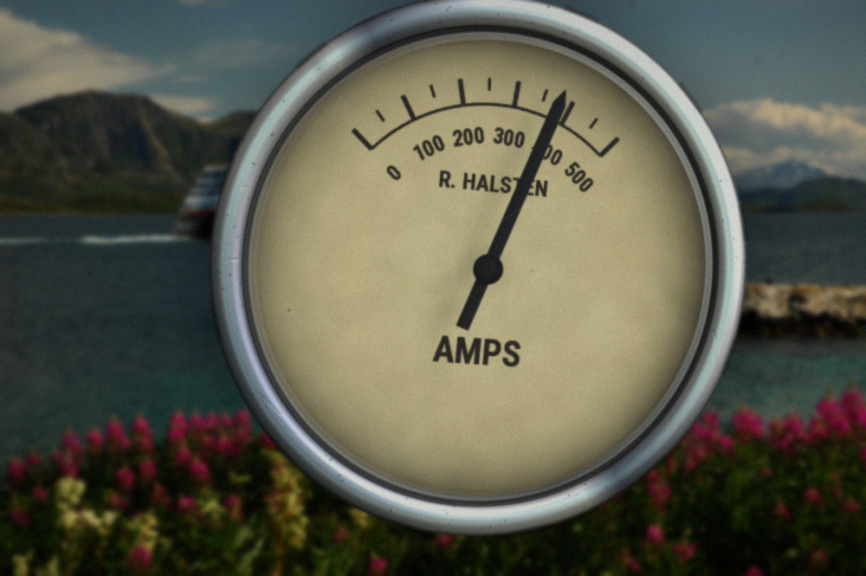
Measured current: 375 A
